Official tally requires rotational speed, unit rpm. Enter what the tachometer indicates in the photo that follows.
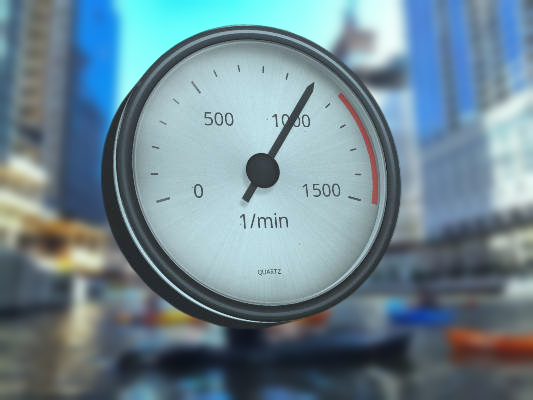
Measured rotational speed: 1000 rpm
